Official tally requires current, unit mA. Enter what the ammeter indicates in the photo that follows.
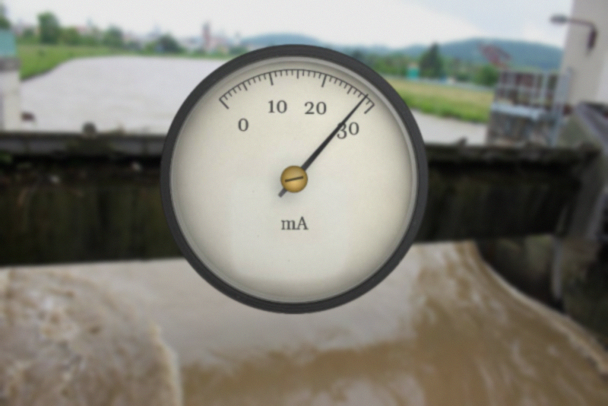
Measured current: 28 mA
